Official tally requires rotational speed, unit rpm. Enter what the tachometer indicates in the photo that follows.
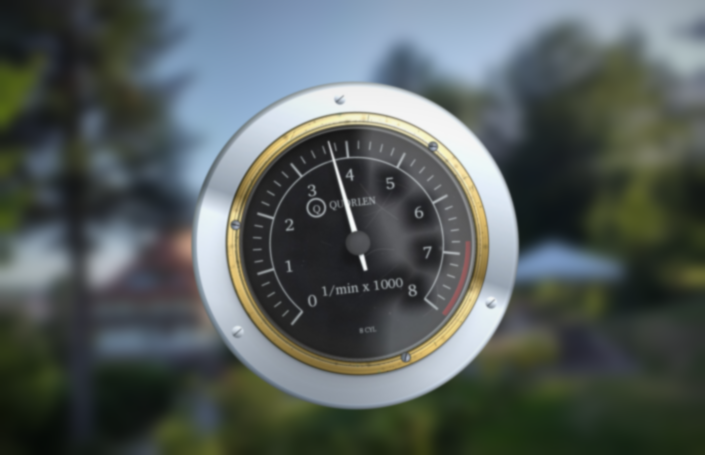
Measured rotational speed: 3700 rpm
